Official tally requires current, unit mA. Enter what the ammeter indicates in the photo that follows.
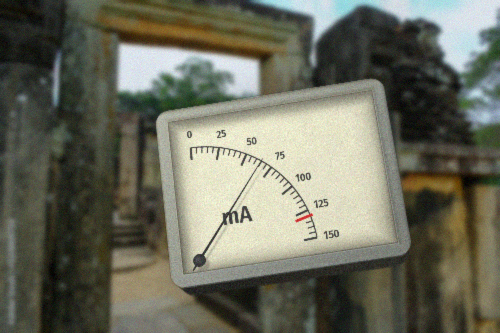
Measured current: 65 mA
